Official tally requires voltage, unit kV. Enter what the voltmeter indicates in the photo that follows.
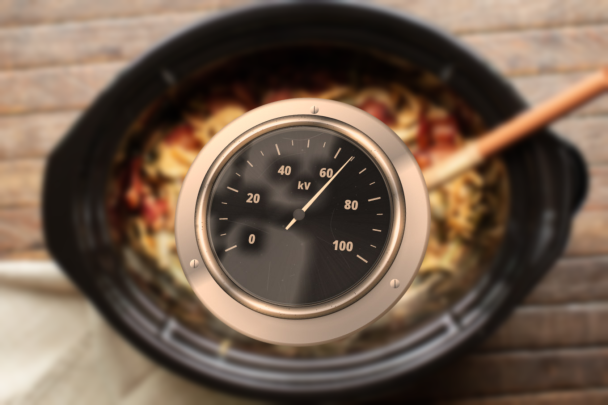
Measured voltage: 65 kV
